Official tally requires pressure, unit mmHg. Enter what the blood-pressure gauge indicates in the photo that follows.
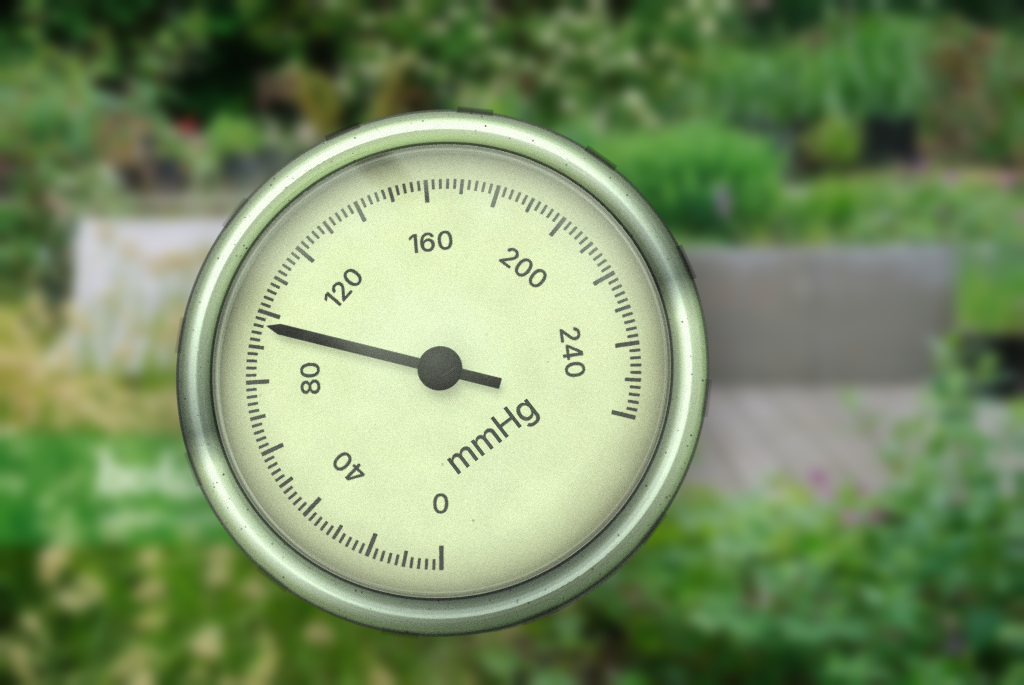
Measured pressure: 96 mmHg
